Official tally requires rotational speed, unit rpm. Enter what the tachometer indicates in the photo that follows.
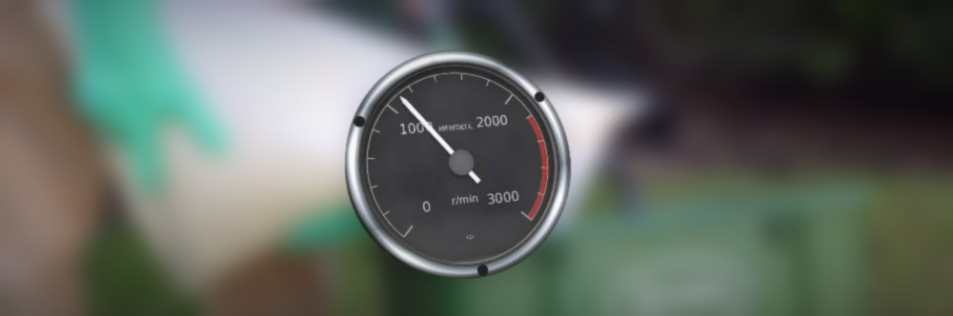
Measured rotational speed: 1100 rpm
